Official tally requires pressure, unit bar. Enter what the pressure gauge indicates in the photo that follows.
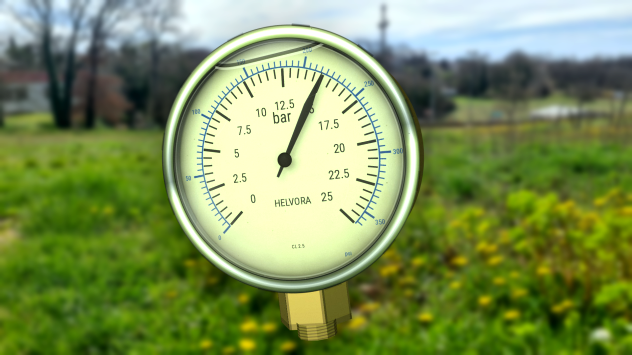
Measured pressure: 15 bar
